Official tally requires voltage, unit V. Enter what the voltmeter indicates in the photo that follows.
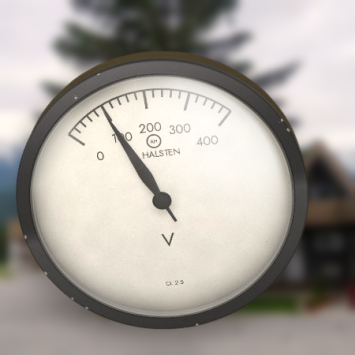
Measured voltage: 100 V
